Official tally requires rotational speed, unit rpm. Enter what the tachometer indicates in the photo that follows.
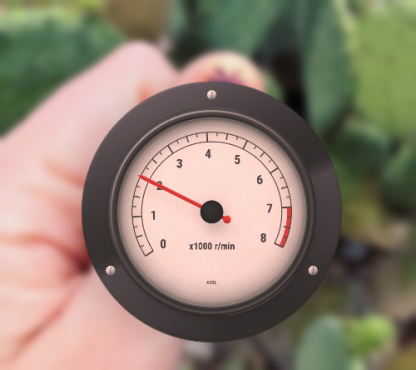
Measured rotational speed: 2000 rpm
